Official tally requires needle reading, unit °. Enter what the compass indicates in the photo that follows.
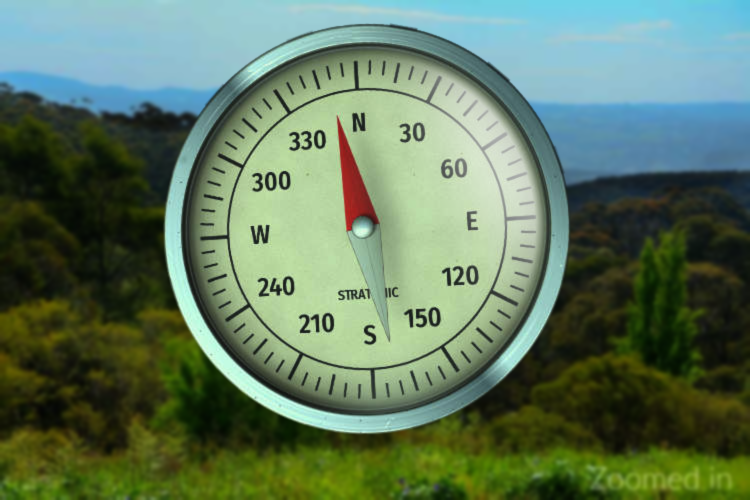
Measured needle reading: 350 °
